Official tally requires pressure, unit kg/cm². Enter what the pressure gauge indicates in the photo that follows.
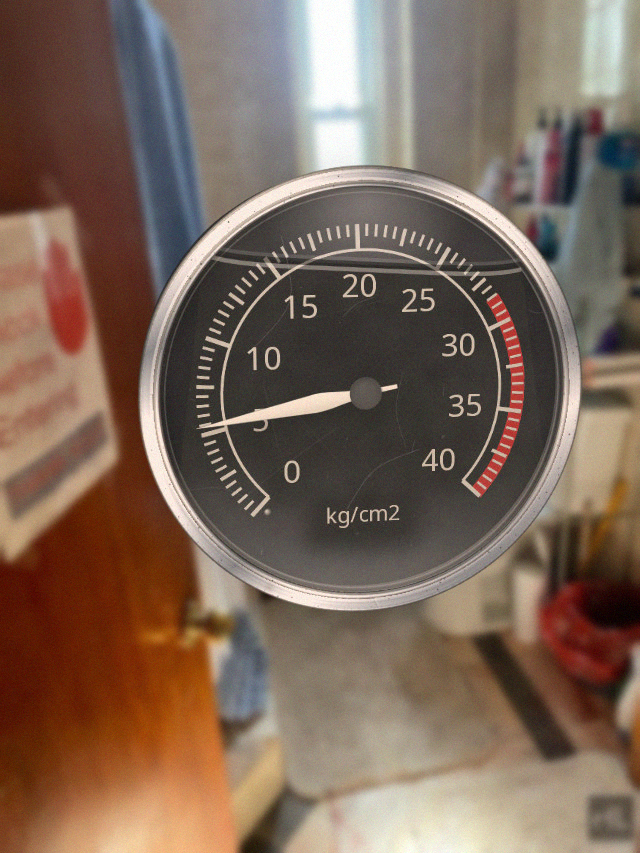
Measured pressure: 5.5 kg/cm²
